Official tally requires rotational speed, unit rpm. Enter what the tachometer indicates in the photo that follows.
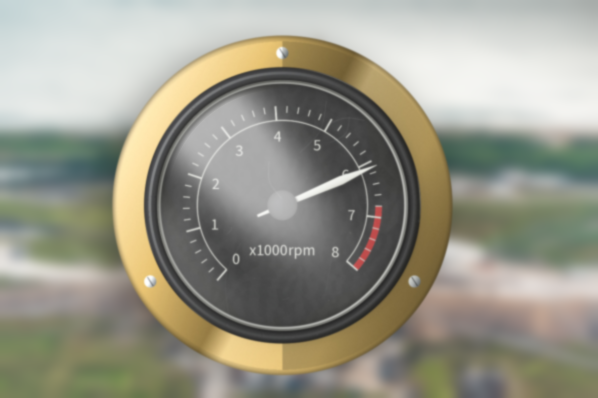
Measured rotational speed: 6100 rpm
